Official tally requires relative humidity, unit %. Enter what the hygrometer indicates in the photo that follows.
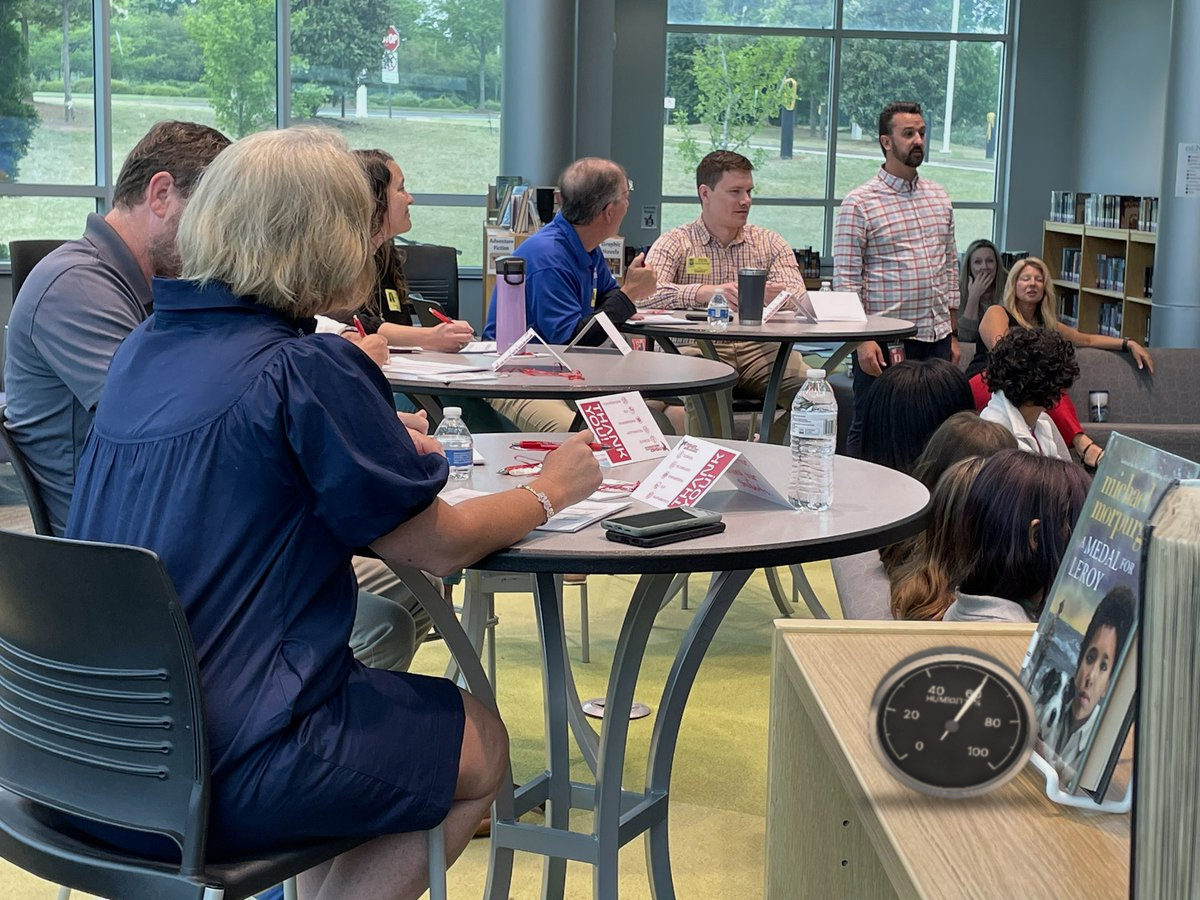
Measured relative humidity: 60 %
